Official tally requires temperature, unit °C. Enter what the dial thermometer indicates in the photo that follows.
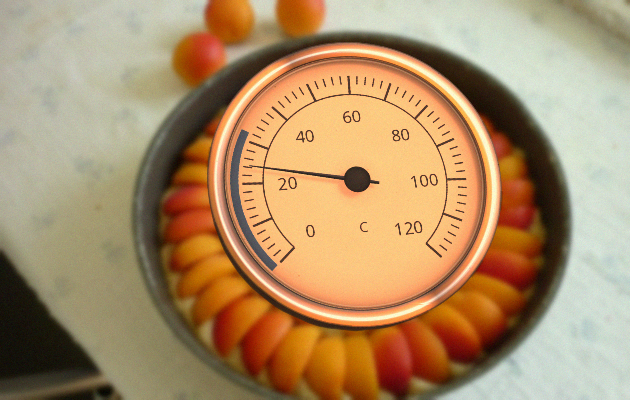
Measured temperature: 24 °C
